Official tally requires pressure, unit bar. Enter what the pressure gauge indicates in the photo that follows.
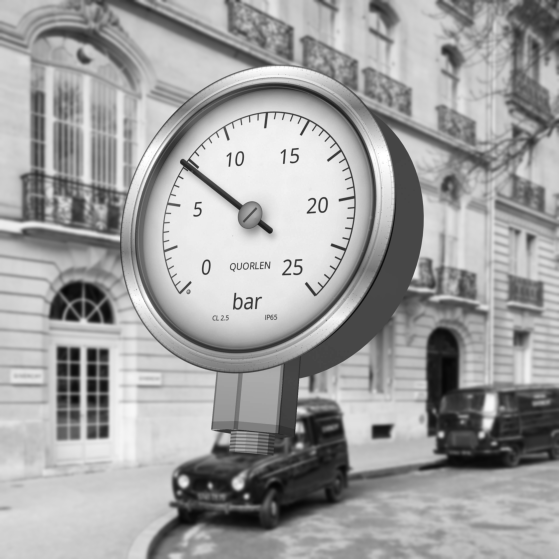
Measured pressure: 7.25 bar
